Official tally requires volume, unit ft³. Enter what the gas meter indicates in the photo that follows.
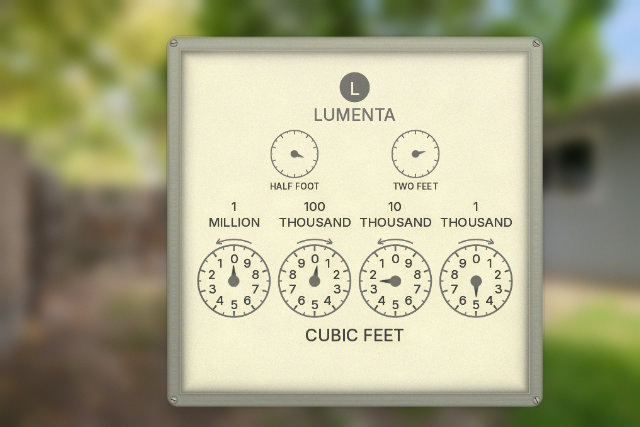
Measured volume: 2500 ft³
